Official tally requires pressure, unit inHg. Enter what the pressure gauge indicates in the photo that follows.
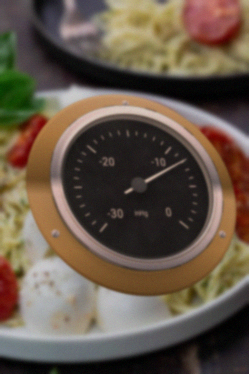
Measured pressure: -8 inHg
